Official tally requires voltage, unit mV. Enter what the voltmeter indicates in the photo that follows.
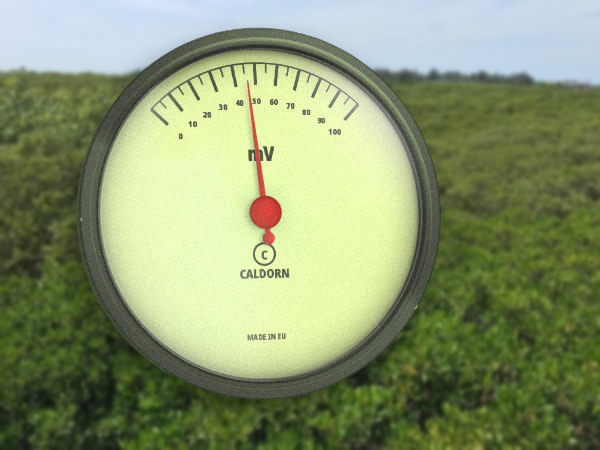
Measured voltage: 45 mV
